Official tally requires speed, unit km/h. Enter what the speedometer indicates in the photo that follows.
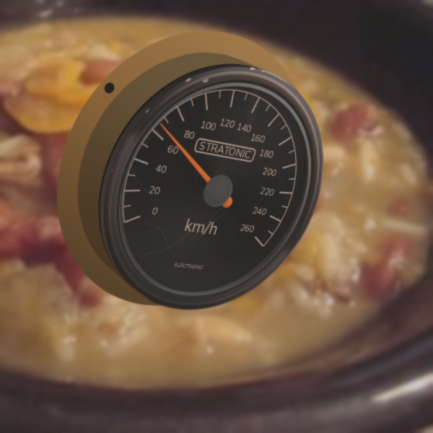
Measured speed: 65 km/h
